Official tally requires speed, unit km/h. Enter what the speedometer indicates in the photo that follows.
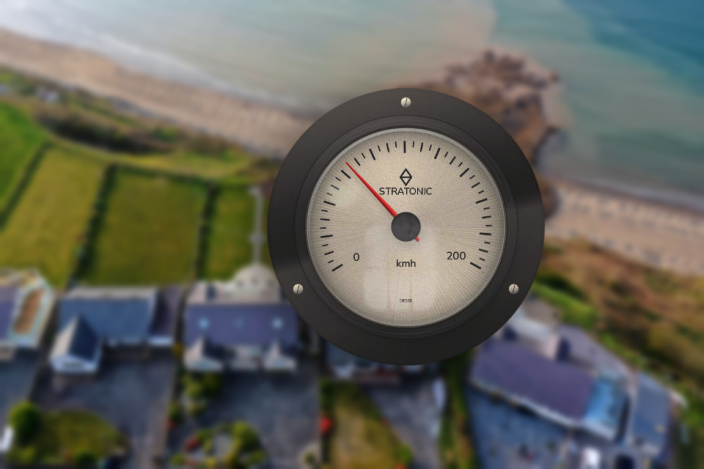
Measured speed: 65 km/h
